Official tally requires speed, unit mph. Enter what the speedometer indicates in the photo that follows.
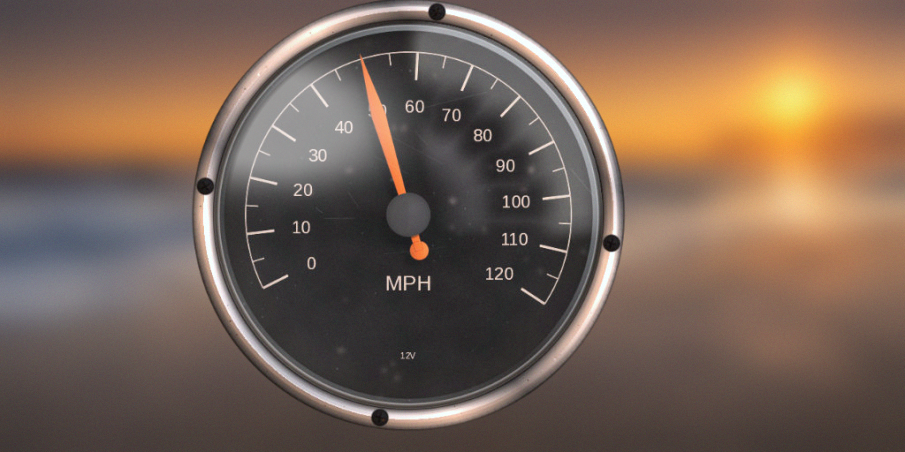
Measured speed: 50 mph
